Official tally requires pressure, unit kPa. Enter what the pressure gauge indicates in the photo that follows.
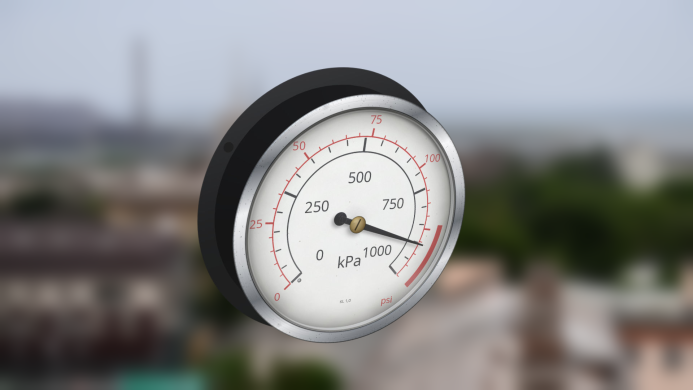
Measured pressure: 900 kPa
